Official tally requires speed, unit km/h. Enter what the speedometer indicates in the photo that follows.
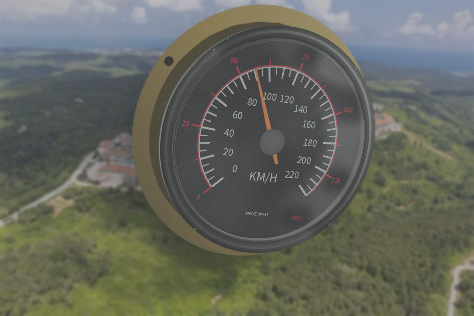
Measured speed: 90 km/h
